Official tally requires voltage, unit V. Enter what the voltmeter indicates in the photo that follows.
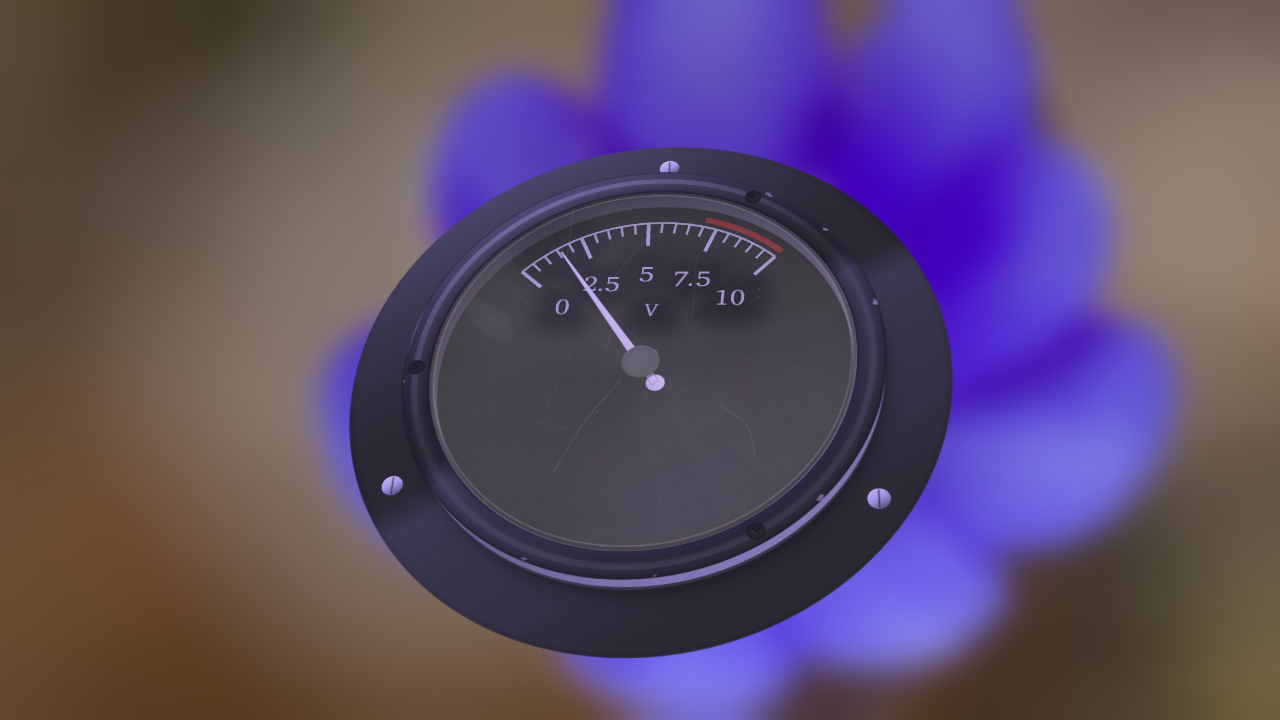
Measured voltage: 1.5 V
